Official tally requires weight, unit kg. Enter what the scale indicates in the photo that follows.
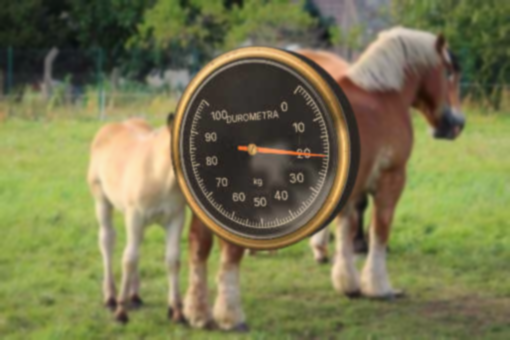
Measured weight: 20 kg
